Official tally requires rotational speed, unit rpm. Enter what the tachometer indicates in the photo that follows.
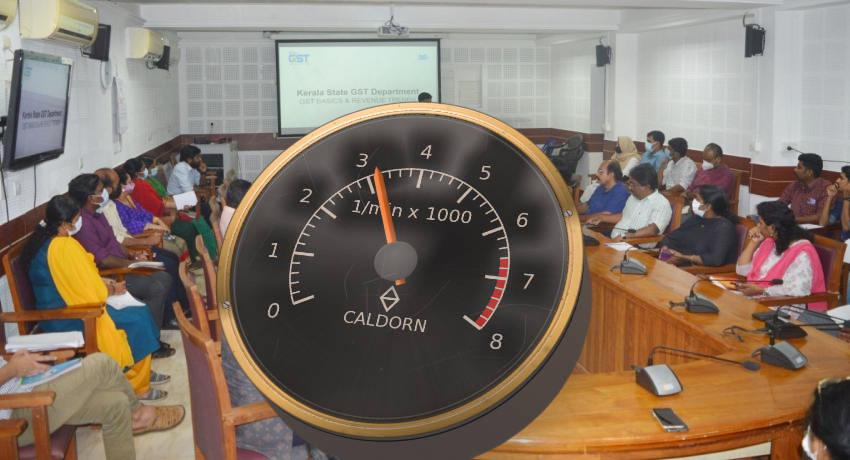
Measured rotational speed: 3200 rpm
